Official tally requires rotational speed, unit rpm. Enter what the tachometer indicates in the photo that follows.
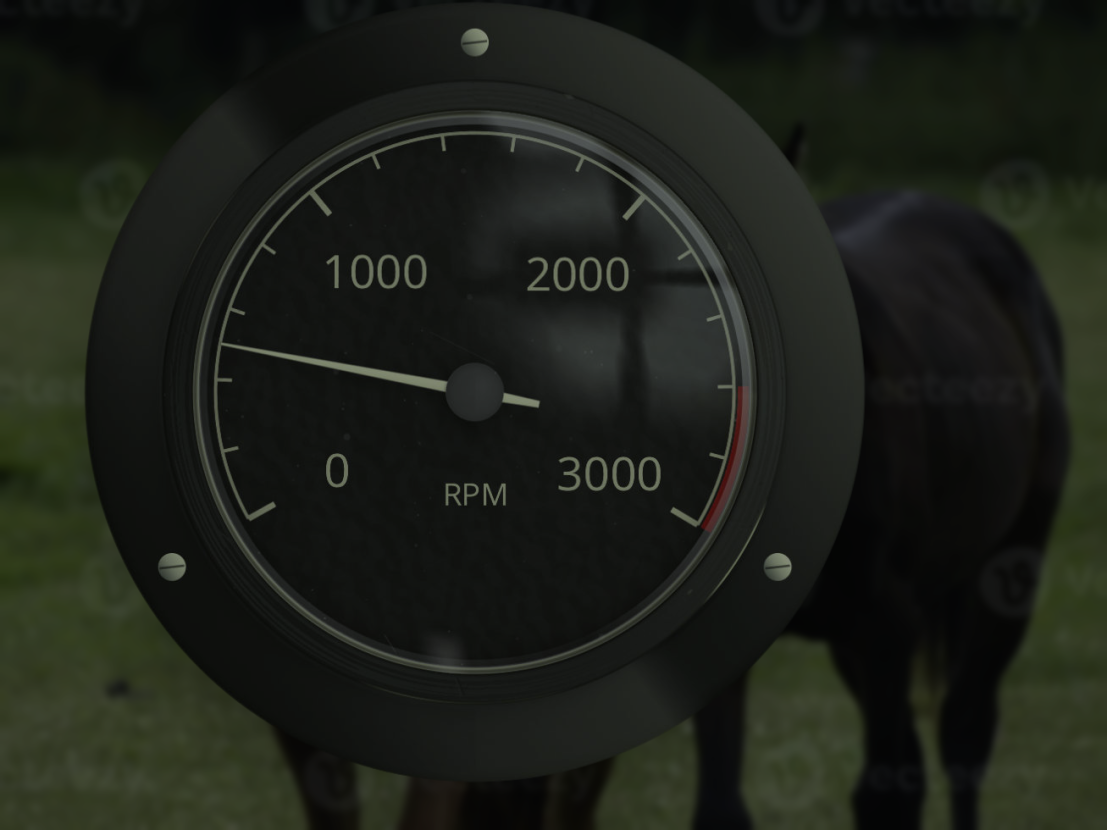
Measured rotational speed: 500 rpm
